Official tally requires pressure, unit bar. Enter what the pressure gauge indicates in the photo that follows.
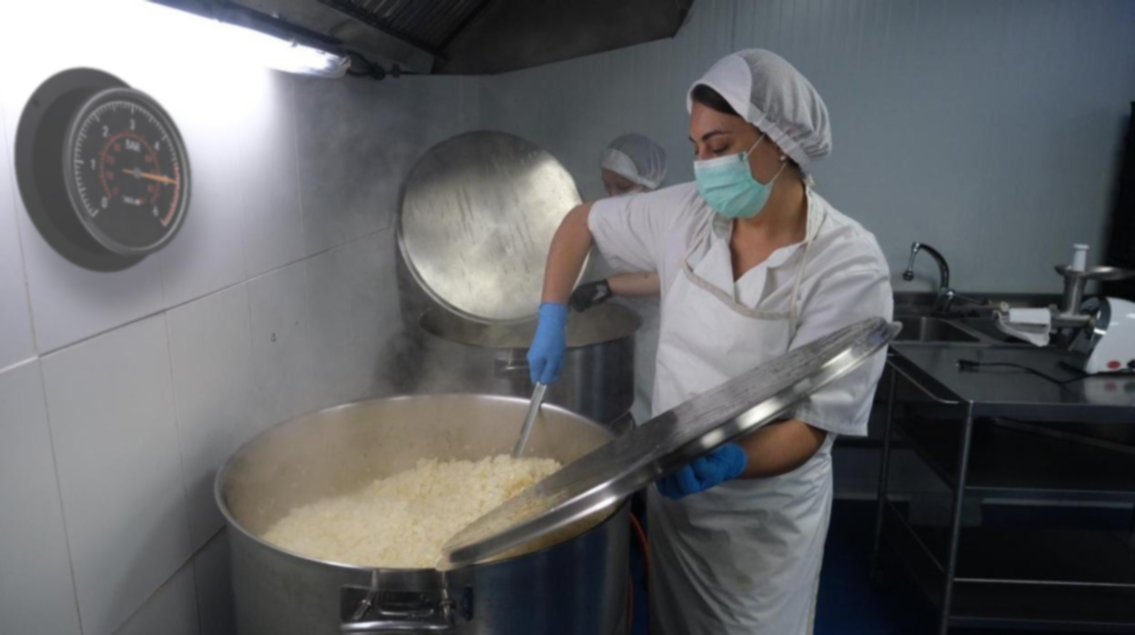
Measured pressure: 5 bar
